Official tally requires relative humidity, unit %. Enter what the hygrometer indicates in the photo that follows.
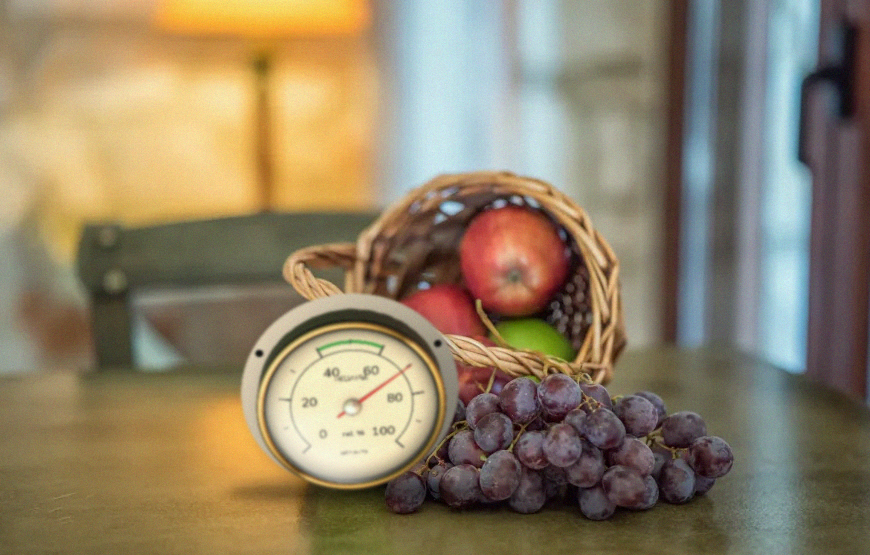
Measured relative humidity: 70 %
